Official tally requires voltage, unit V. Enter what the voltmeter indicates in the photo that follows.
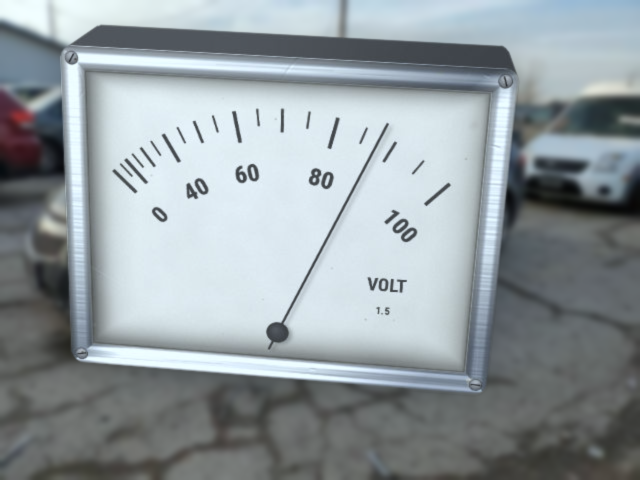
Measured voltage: 87.5 V
